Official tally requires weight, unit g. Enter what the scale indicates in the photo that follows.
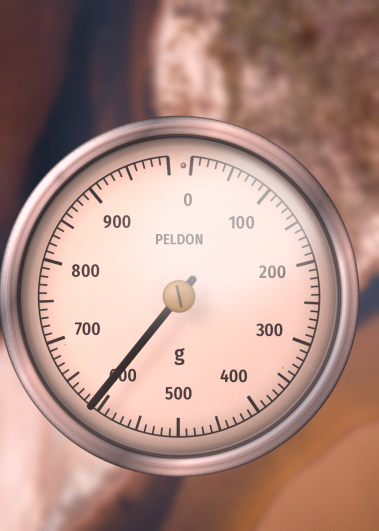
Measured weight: 610 g
